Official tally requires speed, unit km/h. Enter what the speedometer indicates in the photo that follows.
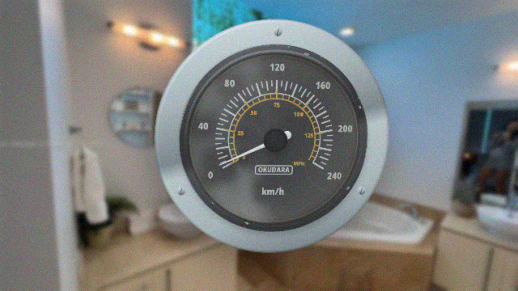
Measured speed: 5 km/h
